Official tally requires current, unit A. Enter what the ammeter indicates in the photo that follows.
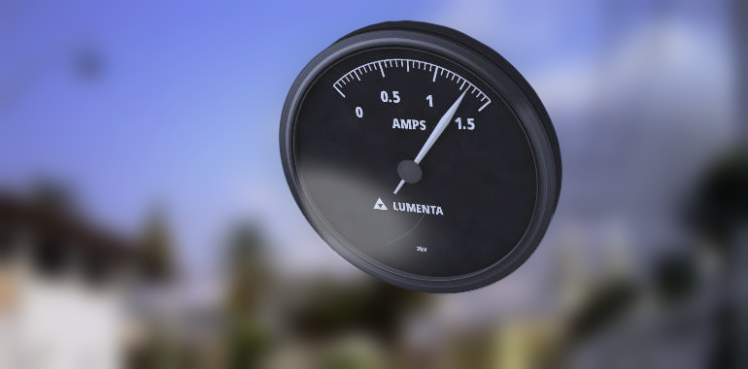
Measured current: 1.3 A
